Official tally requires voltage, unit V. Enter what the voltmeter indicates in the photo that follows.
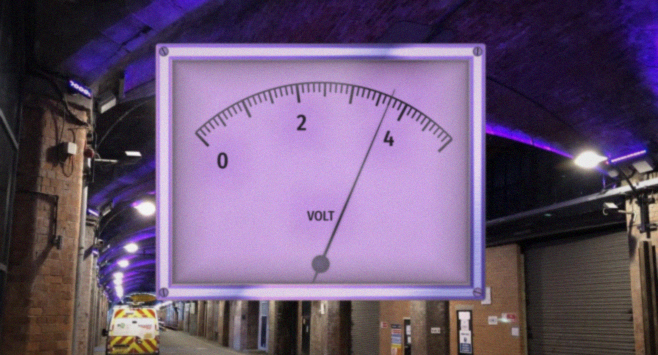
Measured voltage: 3.7 V
